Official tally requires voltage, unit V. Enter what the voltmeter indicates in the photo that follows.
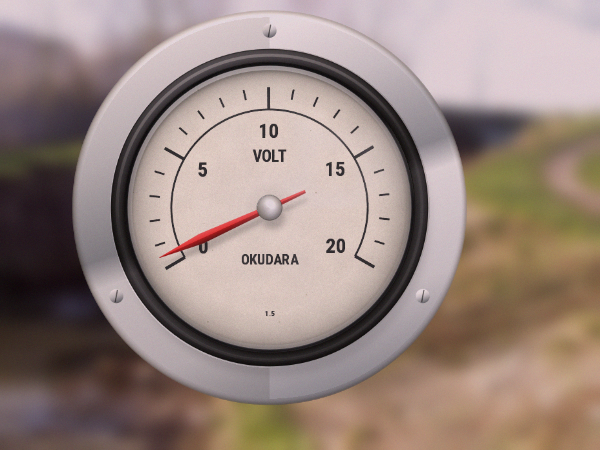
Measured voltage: 0.5 V
